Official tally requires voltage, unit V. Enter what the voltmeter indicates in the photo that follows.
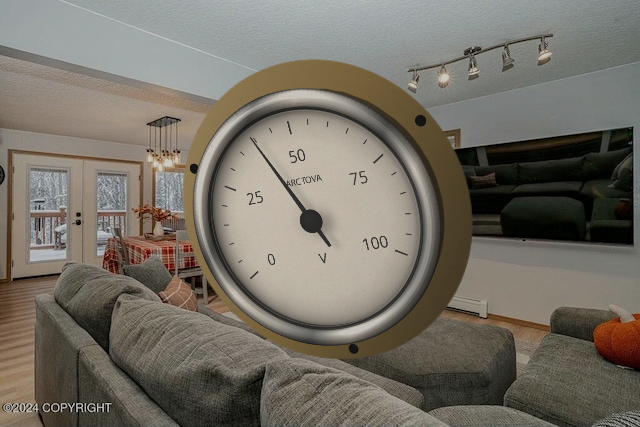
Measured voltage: 40 V
